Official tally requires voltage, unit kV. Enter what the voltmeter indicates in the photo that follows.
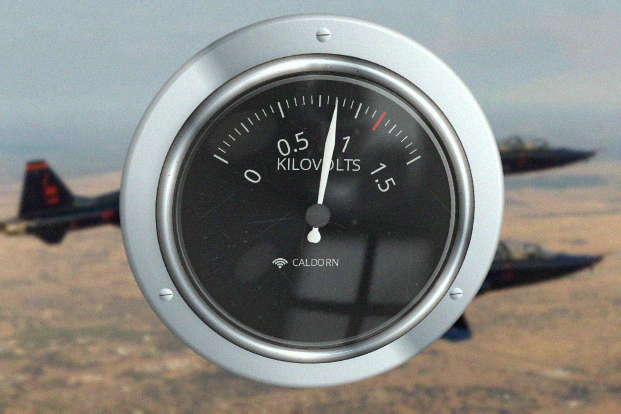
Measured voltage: 0.85 kV
